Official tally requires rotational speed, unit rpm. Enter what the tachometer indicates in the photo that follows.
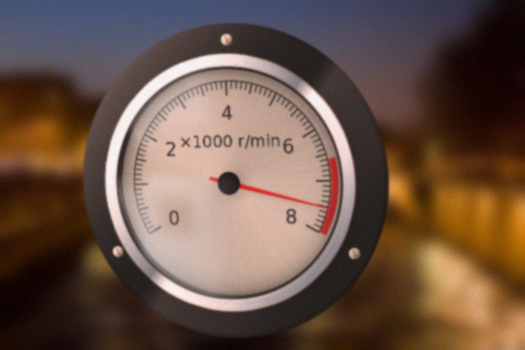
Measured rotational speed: 7500 rpm
